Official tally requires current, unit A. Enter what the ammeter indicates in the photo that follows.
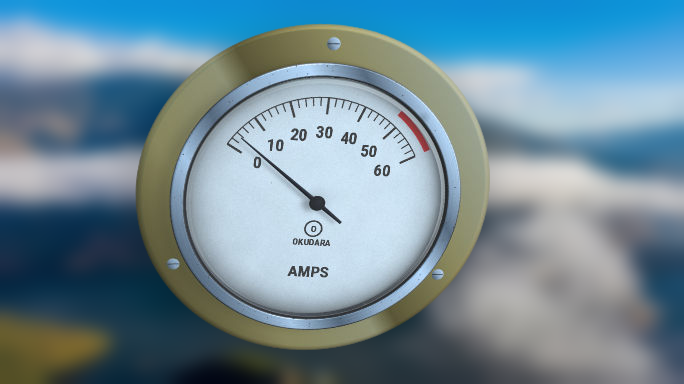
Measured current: 4 A
